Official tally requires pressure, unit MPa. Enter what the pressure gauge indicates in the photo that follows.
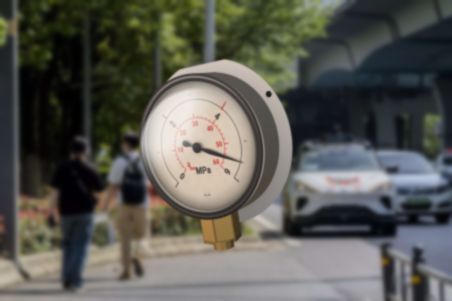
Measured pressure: 5.5 MPa
